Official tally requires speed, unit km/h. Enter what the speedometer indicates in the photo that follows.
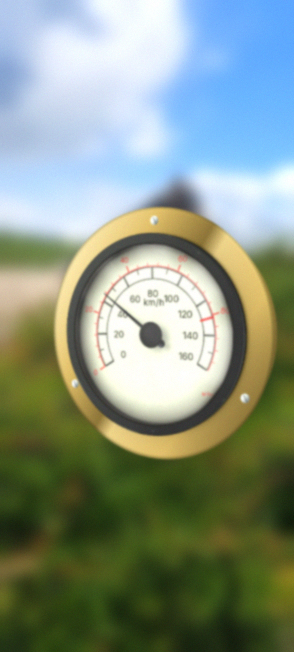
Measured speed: 45 km/h
